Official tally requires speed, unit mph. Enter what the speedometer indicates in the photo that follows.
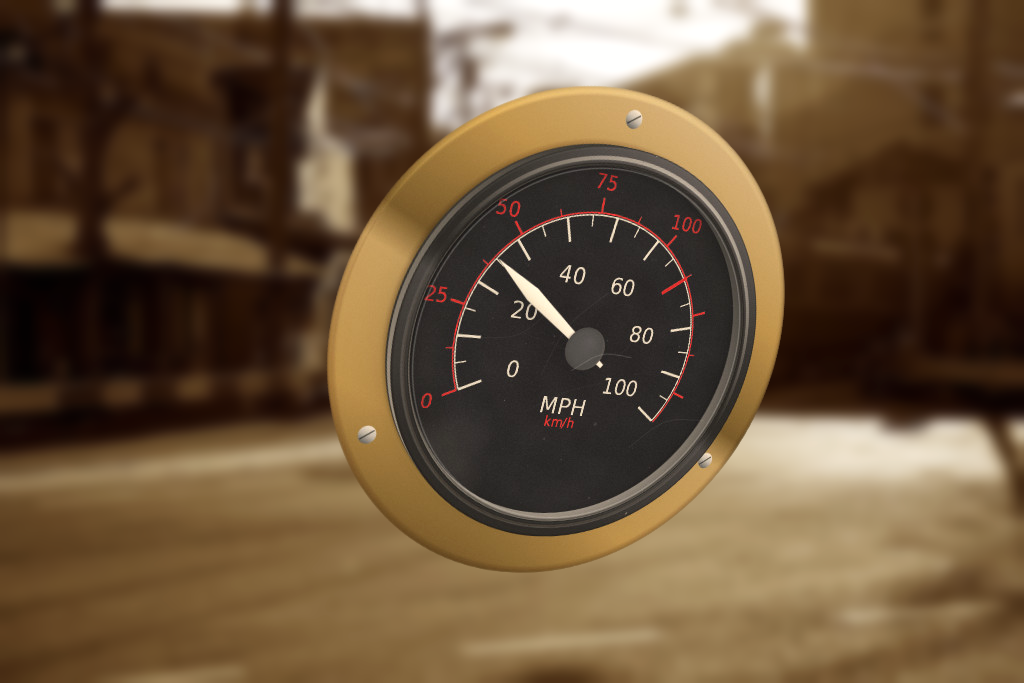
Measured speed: 25 mph
